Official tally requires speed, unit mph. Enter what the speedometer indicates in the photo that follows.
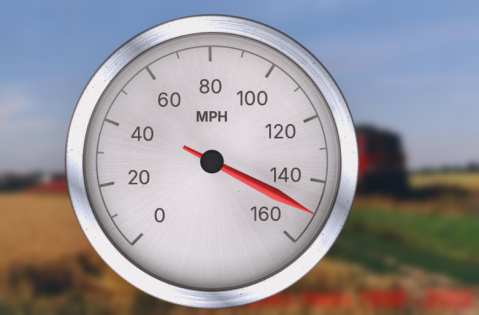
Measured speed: 150 mph
